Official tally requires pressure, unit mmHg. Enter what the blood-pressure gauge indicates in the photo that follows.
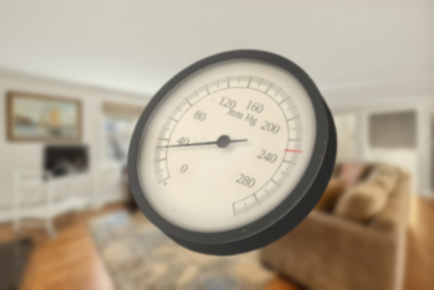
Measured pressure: 30 mmHg
